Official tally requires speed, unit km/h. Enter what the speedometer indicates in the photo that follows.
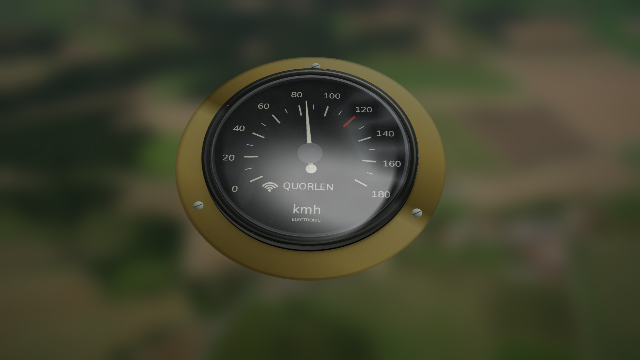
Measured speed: 85 km/h
